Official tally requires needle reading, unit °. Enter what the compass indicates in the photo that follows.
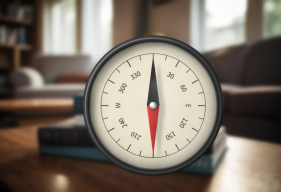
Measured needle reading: 180 °
